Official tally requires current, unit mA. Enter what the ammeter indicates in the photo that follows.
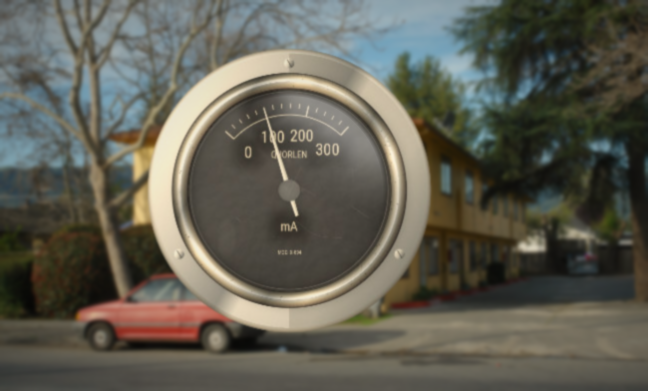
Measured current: 100 mA
